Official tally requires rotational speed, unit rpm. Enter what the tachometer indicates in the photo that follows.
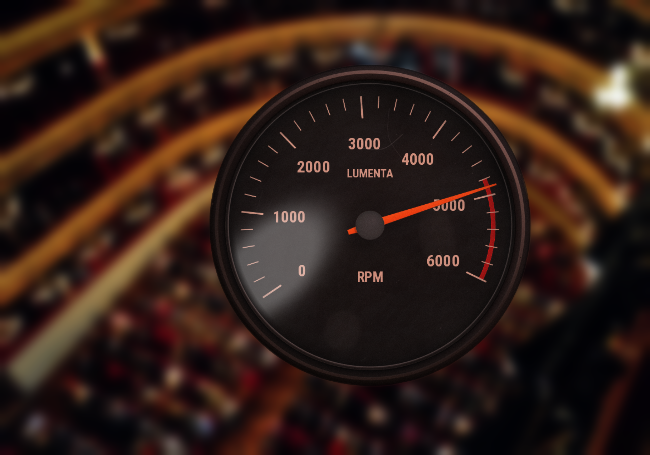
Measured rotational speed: 4900 rpm
